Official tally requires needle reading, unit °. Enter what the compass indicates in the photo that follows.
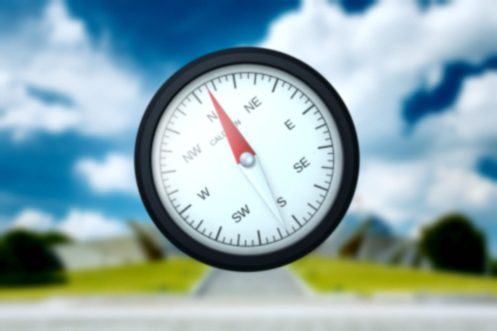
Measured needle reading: 10 °
